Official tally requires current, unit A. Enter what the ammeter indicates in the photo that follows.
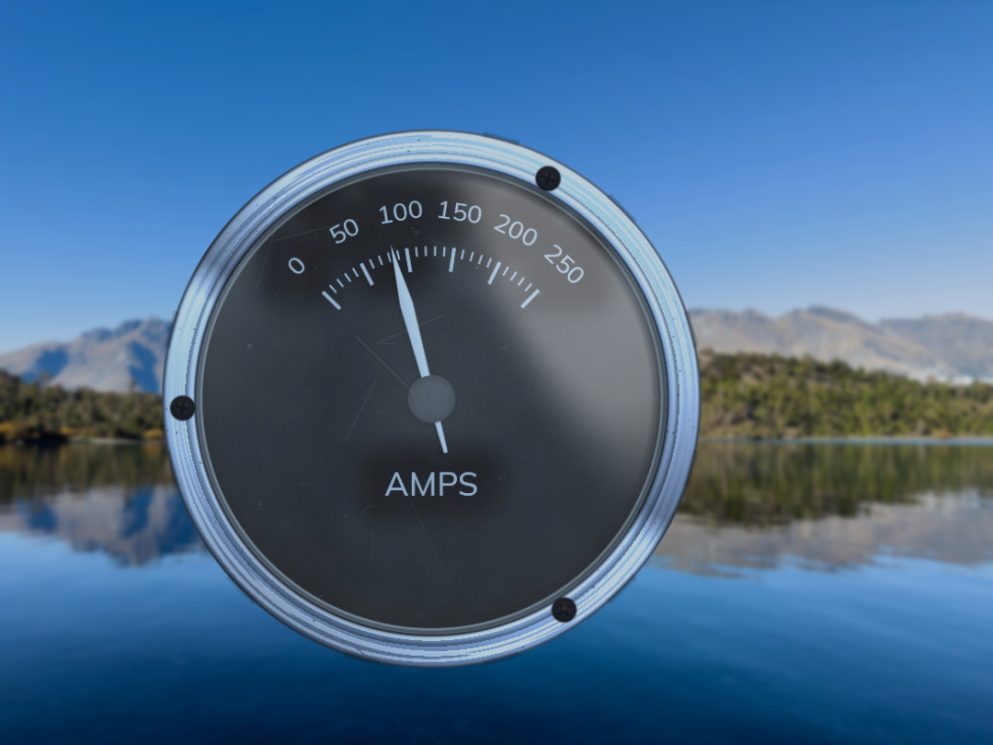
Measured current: 85 A
